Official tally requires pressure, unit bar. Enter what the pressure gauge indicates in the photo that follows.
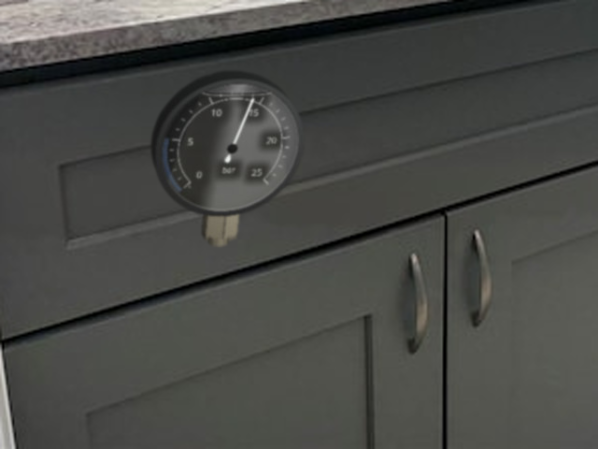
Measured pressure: 14 bar
